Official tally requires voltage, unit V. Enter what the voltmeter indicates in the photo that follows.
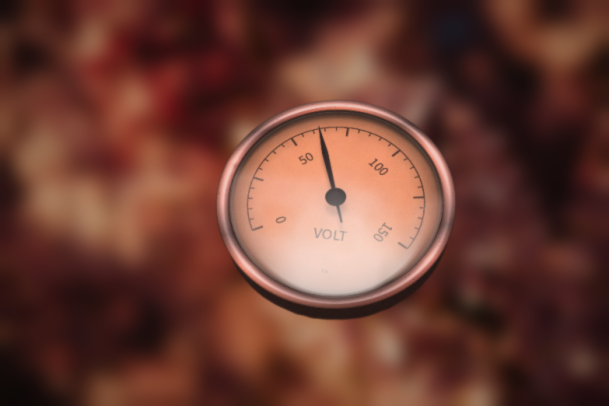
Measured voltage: 62.5 V
